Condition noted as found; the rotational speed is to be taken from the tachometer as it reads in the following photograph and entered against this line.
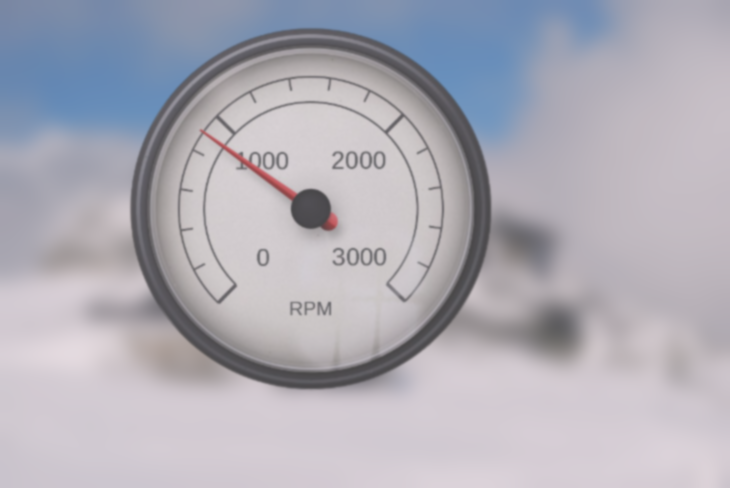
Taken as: 900 rpm
